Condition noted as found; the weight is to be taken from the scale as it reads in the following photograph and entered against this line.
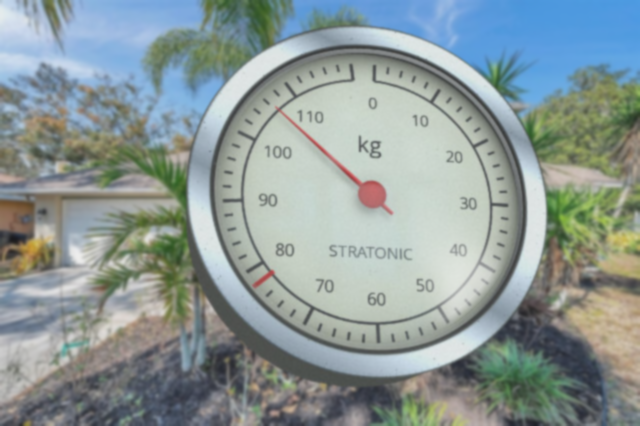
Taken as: 106 kg
